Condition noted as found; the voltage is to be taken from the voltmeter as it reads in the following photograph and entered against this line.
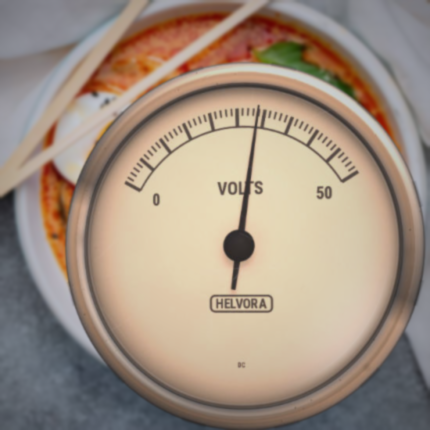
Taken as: 29 V
